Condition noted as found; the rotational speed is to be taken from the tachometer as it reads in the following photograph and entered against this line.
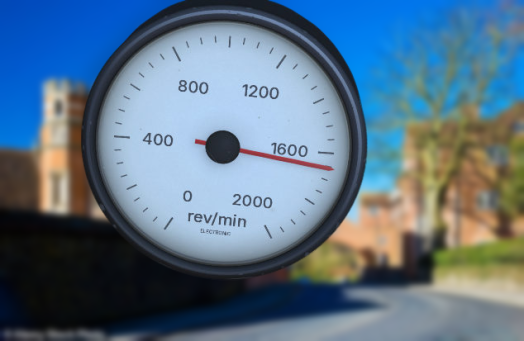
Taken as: 1650 rpm
